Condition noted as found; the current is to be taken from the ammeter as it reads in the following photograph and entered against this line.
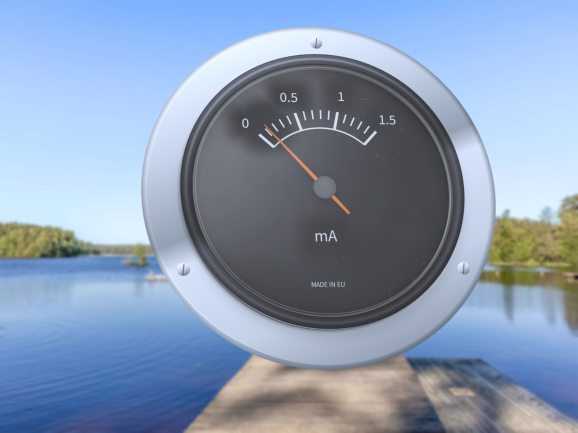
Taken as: 0.1 mA
